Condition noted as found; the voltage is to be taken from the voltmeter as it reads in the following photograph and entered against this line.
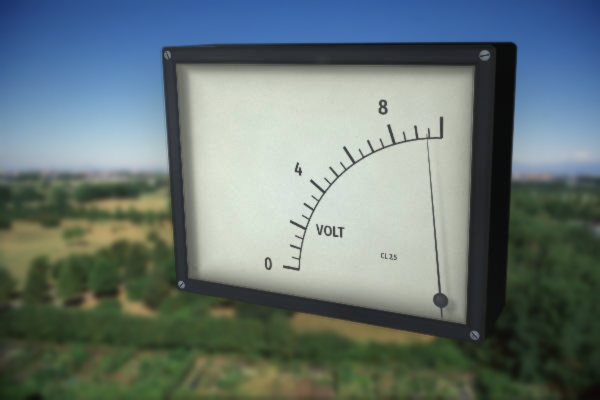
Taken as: 9.5 V
